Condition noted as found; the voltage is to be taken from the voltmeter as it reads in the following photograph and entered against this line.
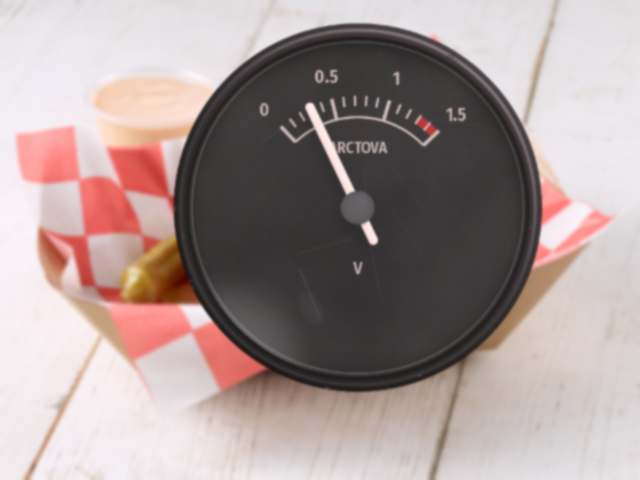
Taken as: 0.3 V
